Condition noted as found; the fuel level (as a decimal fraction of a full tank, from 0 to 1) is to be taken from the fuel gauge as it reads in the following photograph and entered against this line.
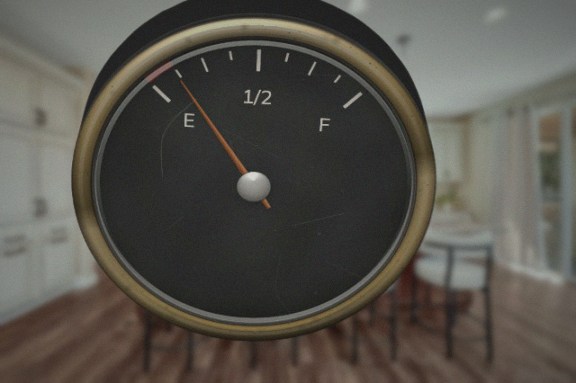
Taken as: 0.125
